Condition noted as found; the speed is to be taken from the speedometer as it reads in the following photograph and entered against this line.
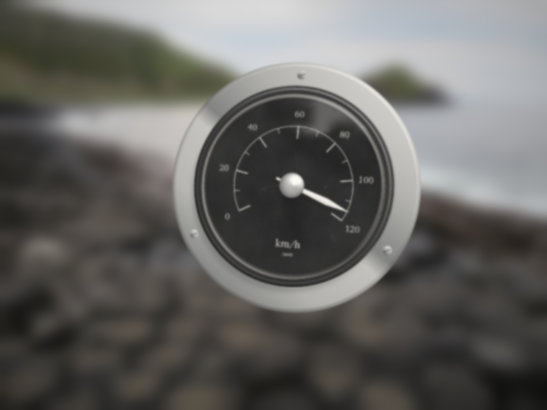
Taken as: 115 km/h
